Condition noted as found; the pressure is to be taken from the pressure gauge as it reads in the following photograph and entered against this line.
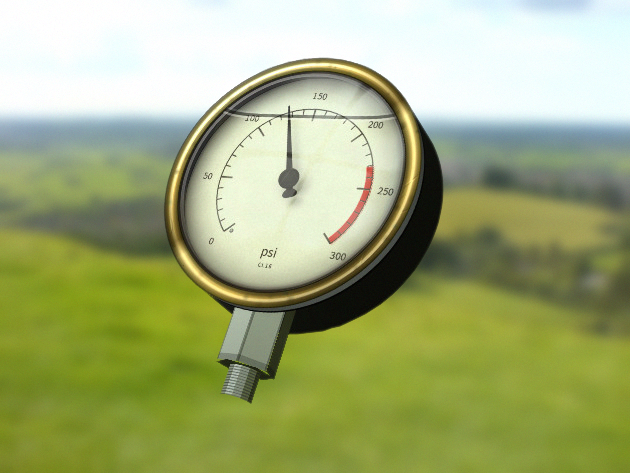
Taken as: 130 psi
